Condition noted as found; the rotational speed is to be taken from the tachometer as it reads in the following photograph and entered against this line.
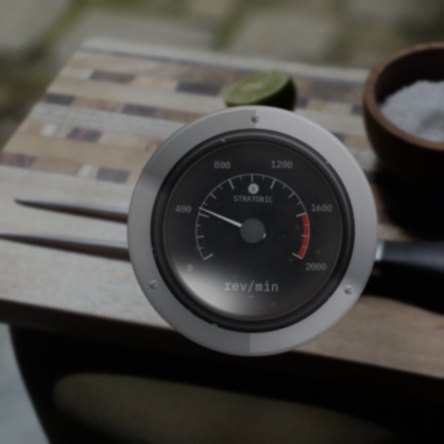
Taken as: 450 rpm
